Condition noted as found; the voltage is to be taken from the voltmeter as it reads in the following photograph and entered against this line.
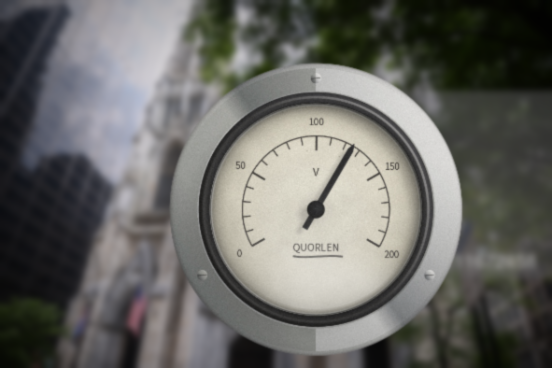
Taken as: 125 V
